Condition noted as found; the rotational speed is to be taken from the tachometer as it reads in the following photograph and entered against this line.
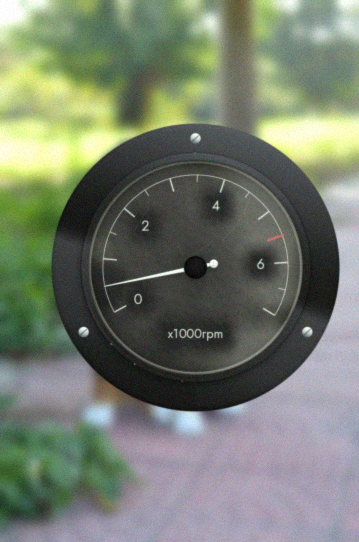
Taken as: 500 rpm
